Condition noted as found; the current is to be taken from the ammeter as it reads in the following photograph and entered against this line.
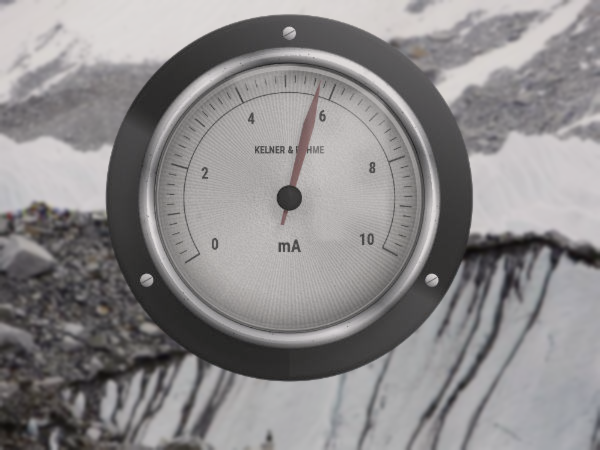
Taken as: 5.7 mA
